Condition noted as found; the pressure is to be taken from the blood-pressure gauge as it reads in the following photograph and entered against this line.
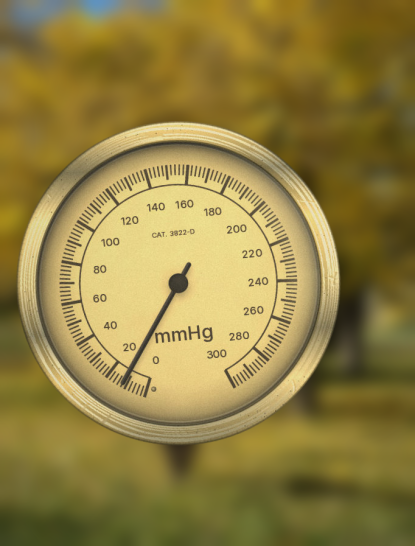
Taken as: 12 mmHg
